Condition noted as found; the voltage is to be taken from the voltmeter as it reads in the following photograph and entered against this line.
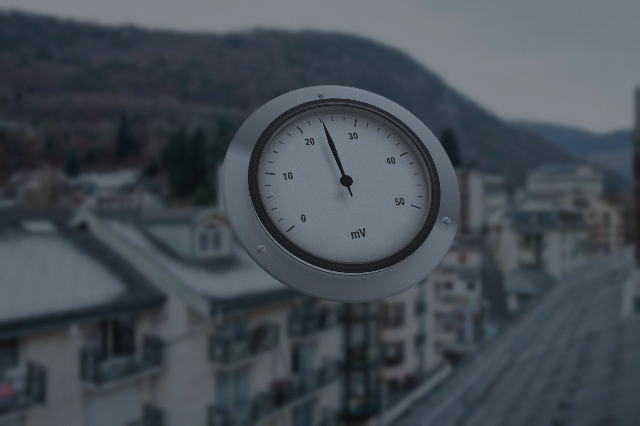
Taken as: 24 mV
